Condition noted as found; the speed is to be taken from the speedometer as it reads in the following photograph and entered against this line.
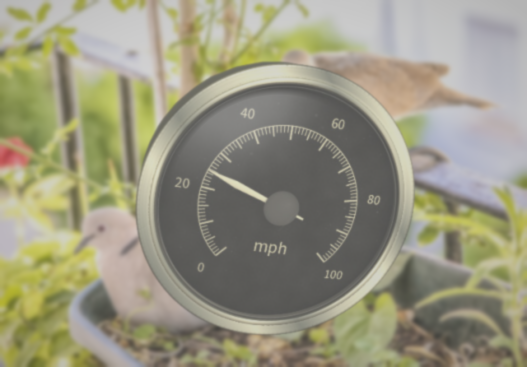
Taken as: 25 mph
